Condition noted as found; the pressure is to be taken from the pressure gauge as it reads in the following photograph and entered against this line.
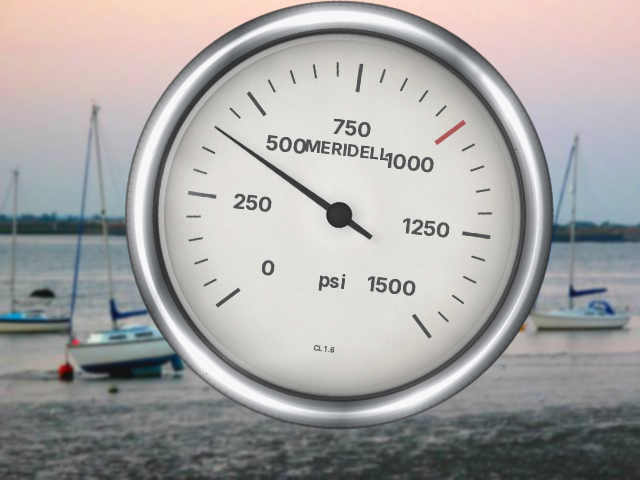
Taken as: 400 psi
